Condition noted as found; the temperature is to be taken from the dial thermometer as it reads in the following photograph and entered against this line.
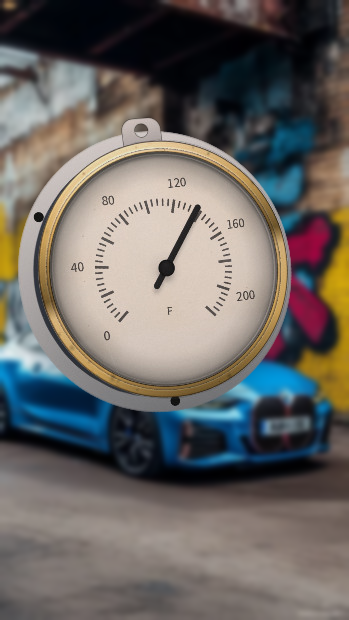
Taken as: 136 °F
